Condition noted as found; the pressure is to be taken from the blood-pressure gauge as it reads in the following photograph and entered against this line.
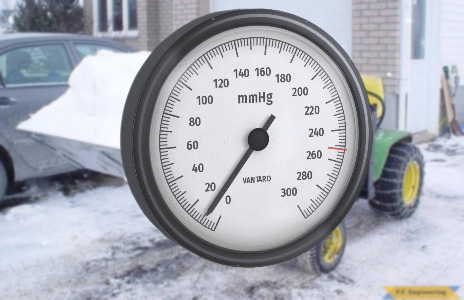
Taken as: 10 mmHg
